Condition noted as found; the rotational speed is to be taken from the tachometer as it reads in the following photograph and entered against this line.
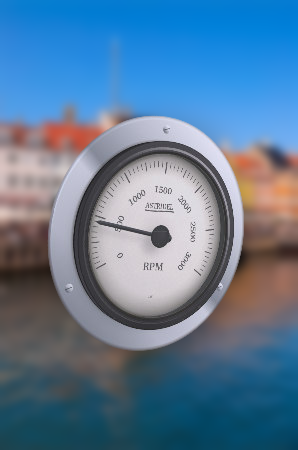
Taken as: 450 rpm
